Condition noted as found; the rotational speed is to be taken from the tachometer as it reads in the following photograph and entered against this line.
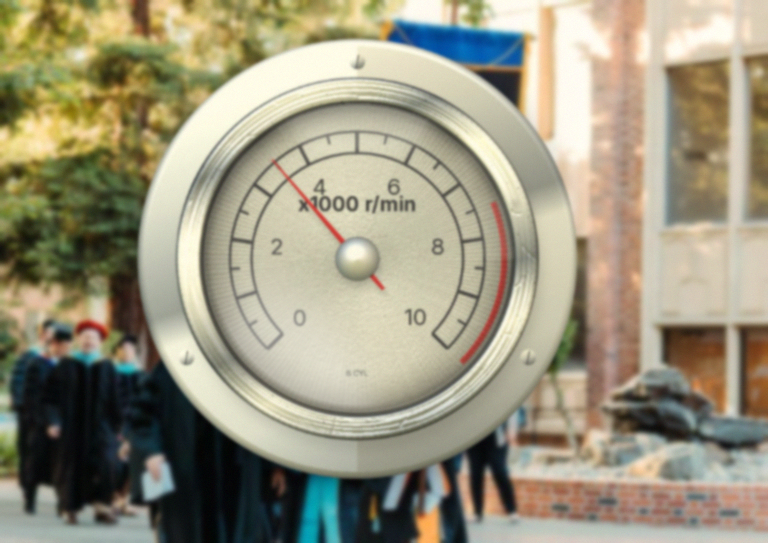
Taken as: 3500 rpm
